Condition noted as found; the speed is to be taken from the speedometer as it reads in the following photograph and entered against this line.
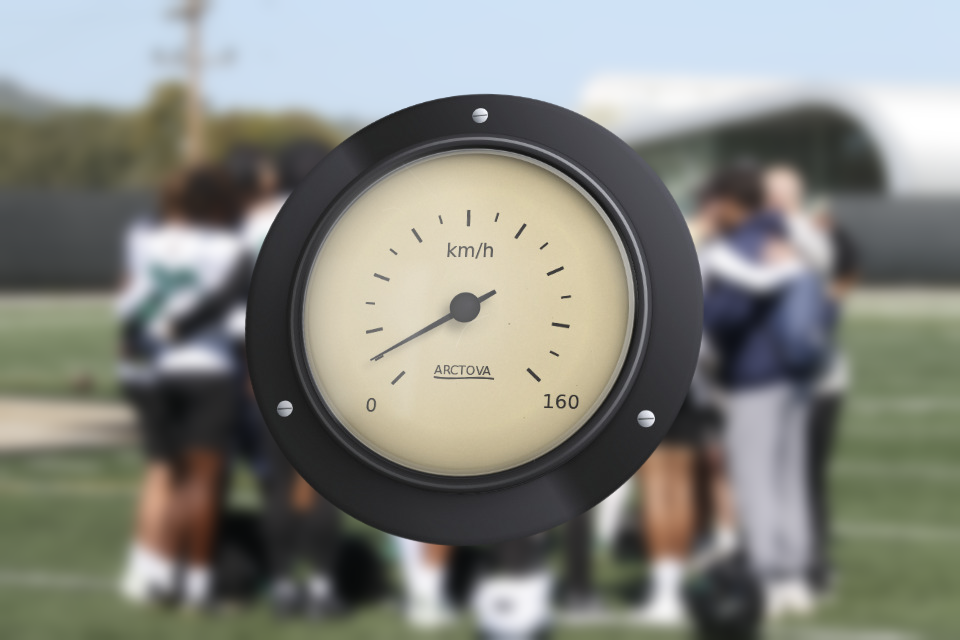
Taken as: 10 km/h
